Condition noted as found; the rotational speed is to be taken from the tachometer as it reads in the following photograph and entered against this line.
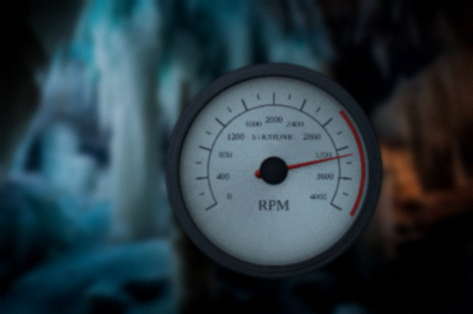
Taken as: 3300 rpm
